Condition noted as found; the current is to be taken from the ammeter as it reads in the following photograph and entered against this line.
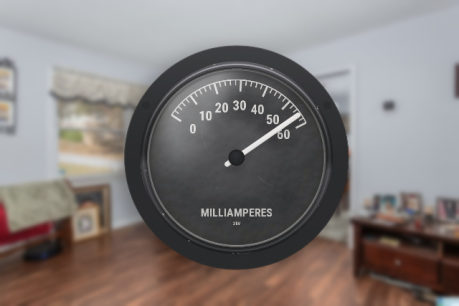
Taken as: 56 mA
